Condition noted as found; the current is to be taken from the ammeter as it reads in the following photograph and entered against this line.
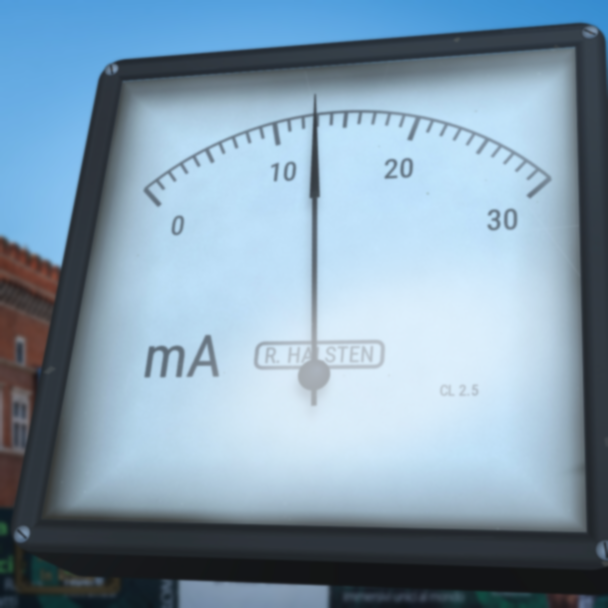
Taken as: 13 mA
